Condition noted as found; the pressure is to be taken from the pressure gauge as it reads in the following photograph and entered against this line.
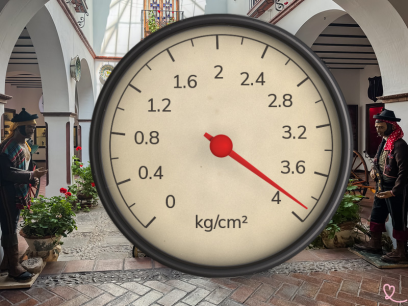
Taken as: 3.9 kg/cm²
